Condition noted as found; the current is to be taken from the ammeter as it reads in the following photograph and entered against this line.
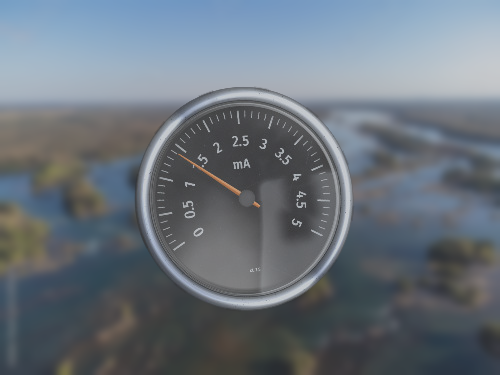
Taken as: 1.4 mA
